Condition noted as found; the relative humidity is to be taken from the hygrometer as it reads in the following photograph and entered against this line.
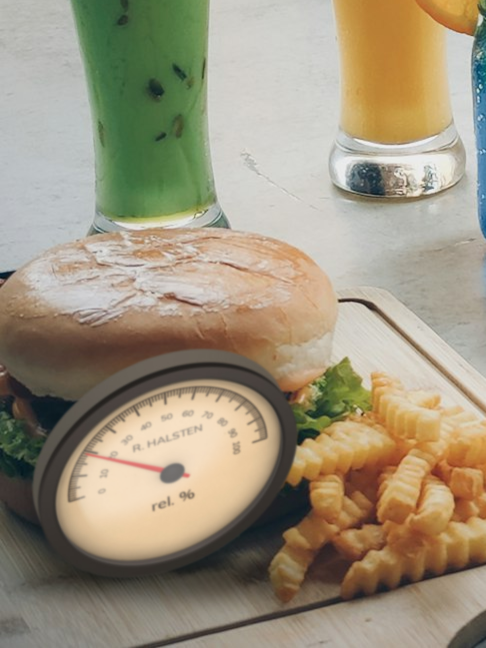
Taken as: 20 %
